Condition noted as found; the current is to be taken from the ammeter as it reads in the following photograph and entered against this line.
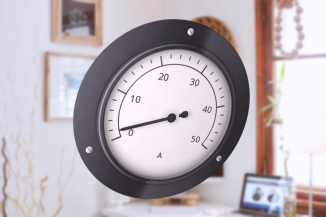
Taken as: 2 A
